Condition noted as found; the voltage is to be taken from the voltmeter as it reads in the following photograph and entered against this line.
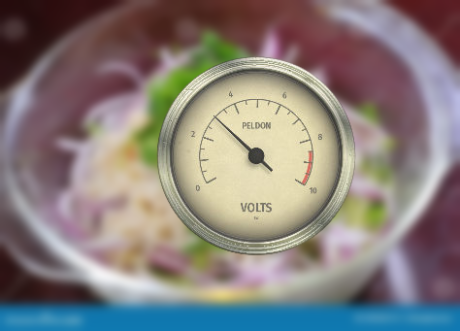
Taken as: 3 V
